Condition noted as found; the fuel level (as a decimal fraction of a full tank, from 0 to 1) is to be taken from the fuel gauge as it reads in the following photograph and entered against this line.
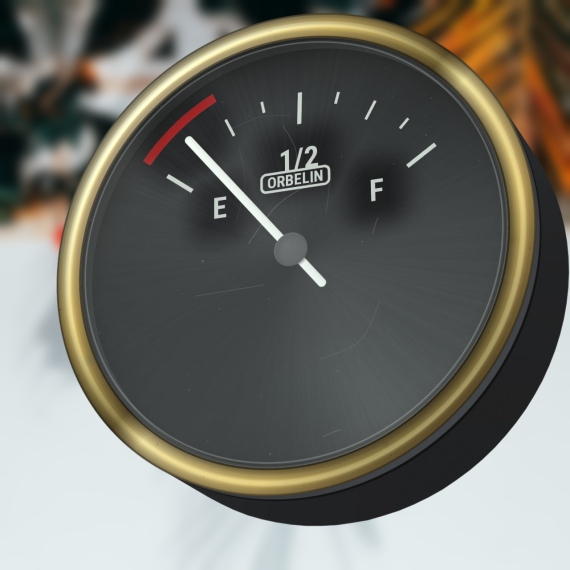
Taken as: 0.125
